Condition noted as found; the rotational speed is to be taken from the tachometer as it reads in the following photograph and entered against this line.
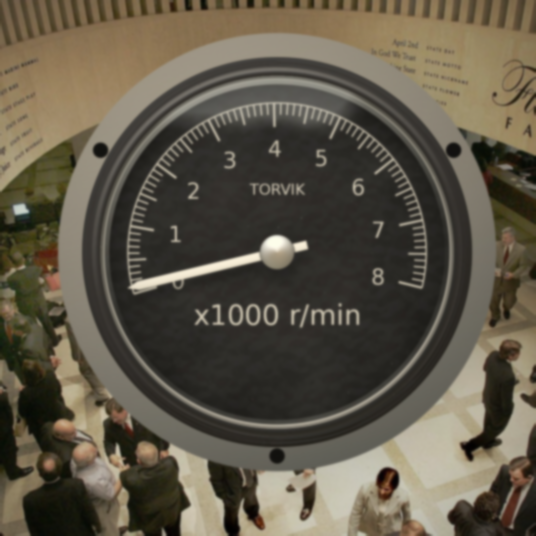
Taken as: 100 rpm
